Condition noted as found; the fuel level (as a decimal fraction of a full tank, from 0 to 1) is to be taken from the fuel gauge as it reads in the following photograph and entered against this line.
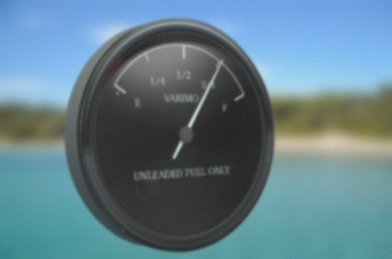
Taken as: 0.75
